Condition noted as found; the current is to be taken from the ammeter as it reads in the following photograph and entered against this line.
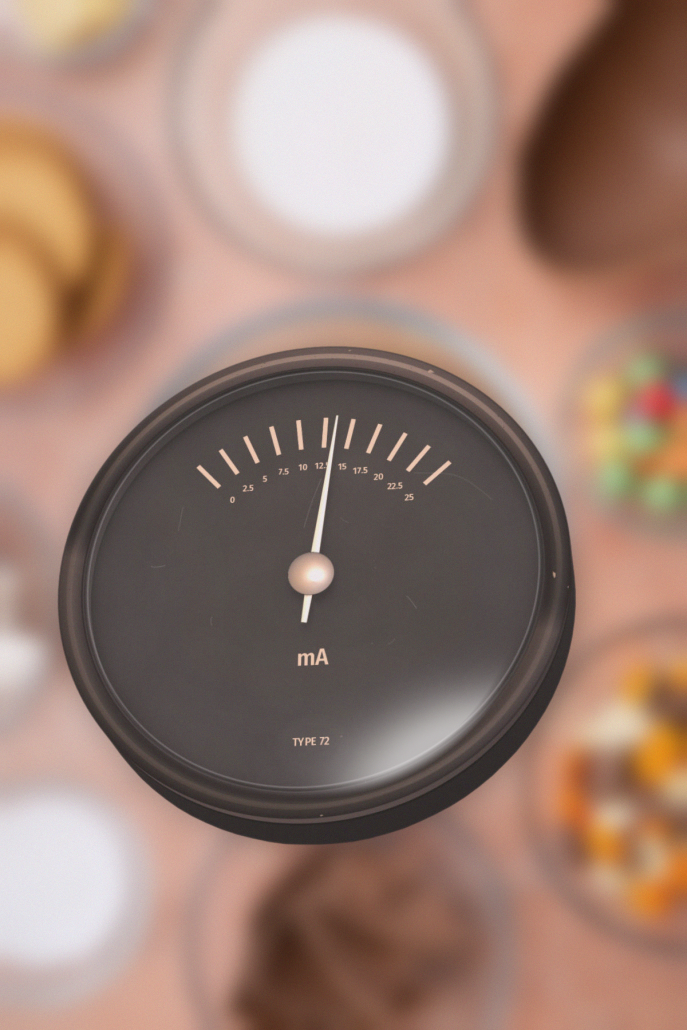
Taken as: 13.75 mA
